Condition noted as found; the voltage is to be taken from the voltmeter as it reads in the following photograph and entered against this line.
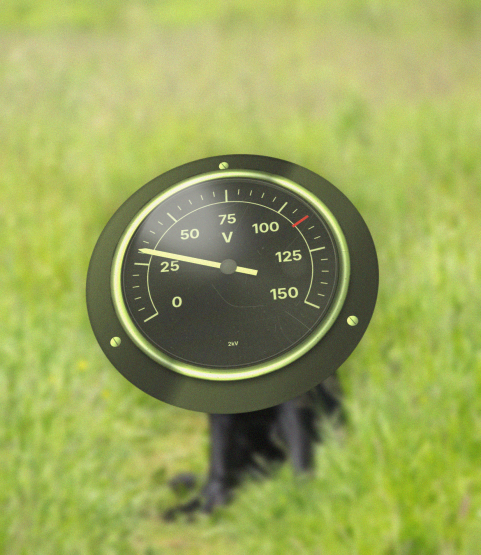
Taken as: 30 V
